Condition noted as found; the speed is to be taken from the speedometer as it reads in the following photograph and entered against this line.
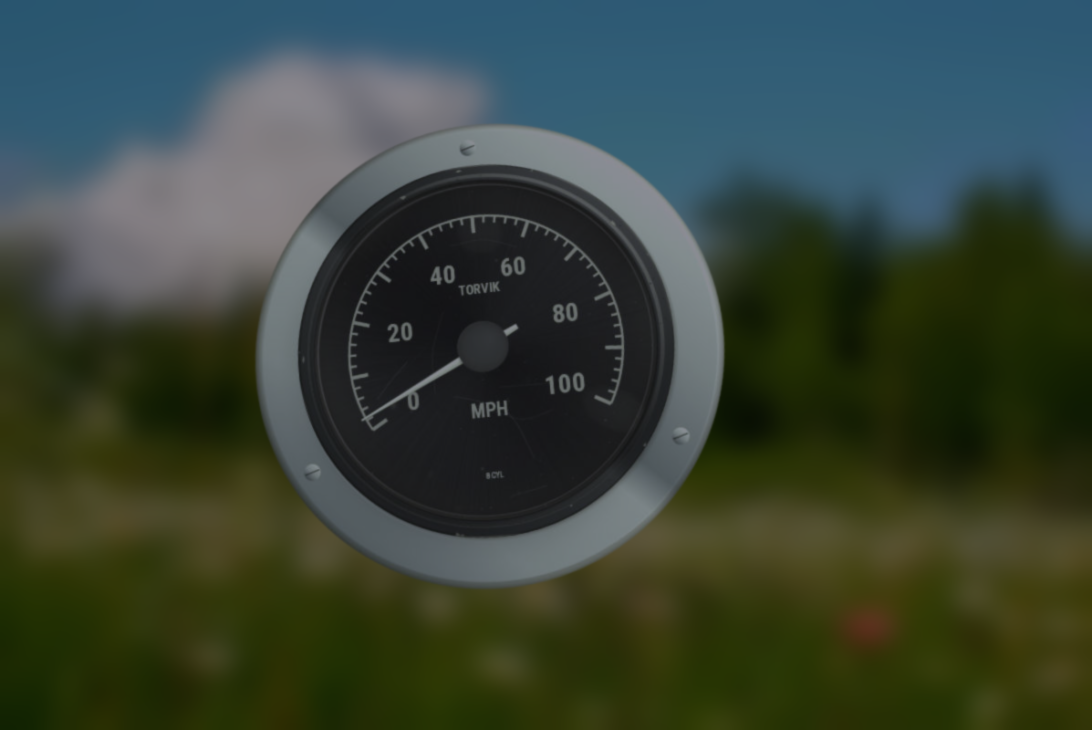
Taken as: 2 mph
